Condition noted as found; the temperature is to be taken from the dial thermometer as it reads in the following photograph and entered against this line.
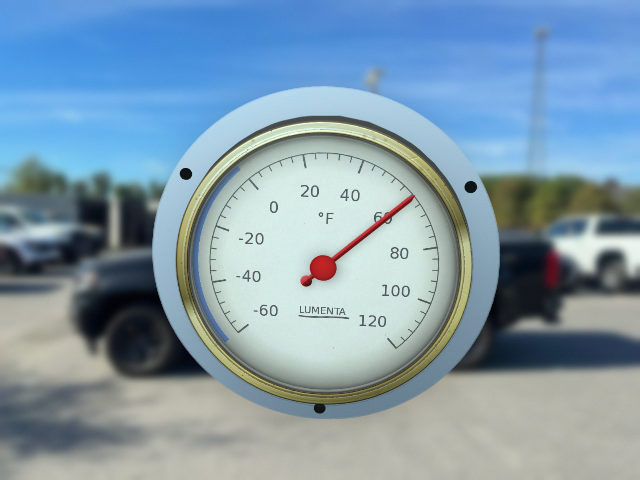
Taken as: 60 °F
